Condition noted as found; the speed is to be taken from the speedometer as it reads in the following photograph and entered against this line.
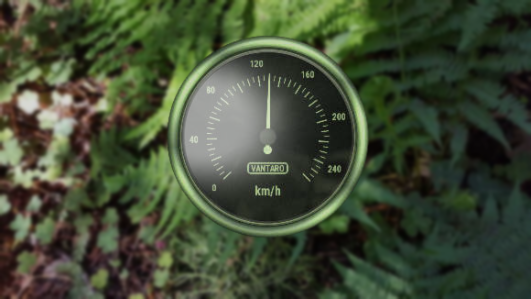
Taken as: 130 km/h
